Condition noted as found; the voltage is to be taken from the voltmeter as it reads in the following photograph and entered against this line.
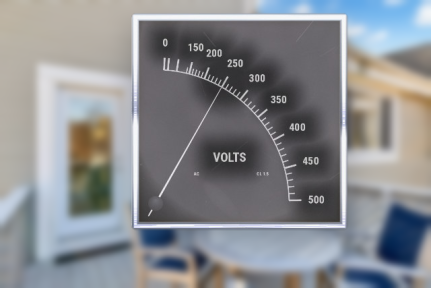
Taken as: 250 V
